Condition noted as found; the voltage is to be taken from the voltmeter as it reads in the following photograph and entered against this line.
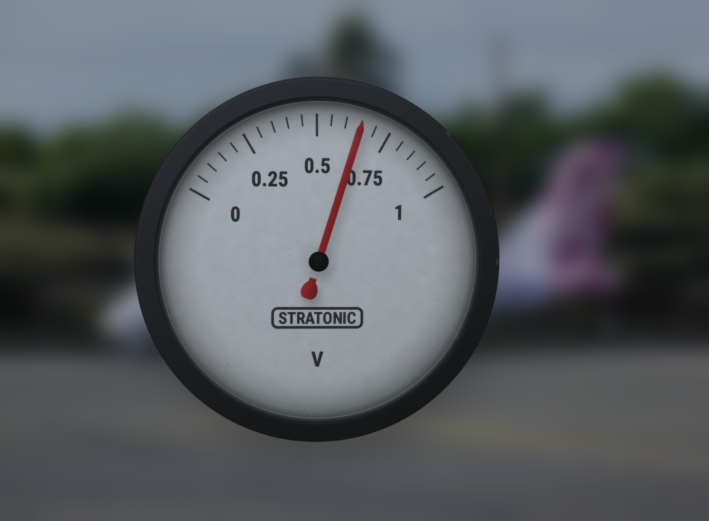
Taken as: 0.65 V
